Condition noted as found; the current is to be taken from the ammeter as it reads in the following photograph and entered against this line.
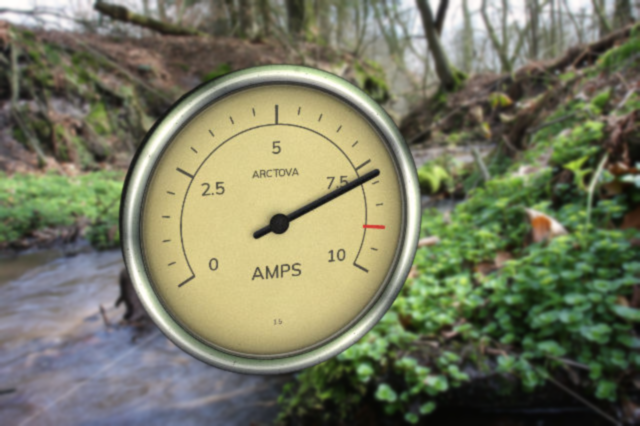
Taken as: 7.75 A
